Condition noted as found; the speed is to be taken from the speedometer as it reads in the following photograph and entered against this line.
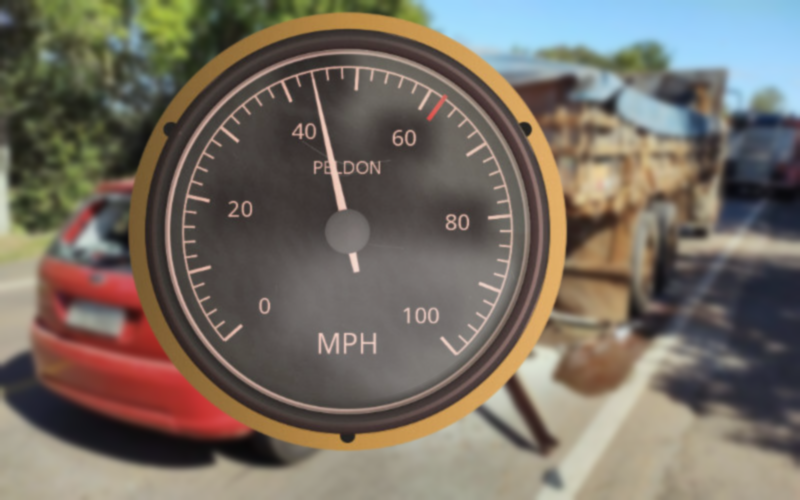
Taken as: 44 mph
